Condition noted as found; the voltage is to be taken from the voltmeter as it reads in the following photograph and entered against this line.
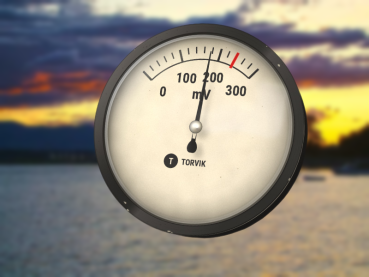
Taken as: 180 mV
